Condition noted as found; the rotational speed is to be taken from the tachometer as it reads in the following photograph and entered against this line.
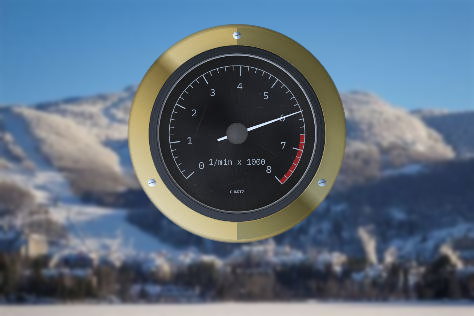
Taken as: 6000 rpm
